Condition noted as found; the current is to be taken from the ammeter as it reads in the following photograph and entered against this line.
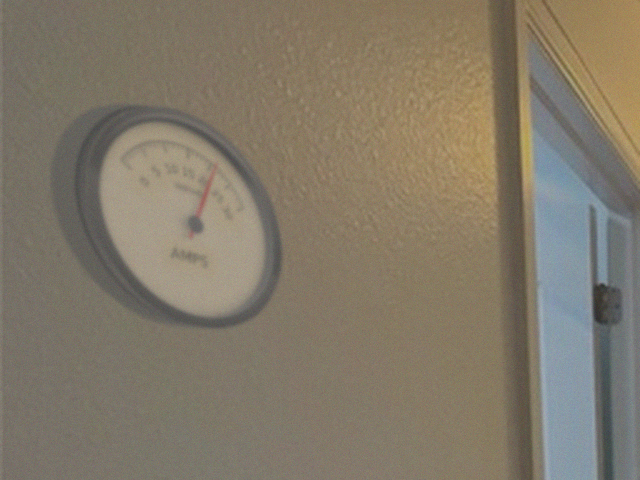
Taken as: 20 A
